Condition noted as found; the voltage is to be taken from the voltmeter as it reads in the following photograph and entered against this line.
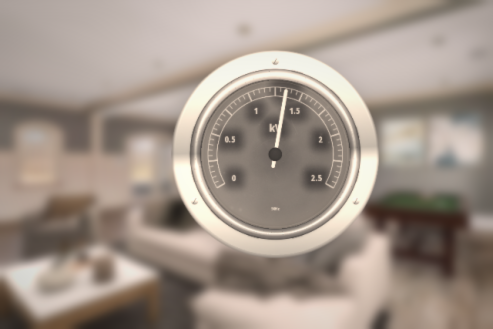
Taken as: 1.35 kV
